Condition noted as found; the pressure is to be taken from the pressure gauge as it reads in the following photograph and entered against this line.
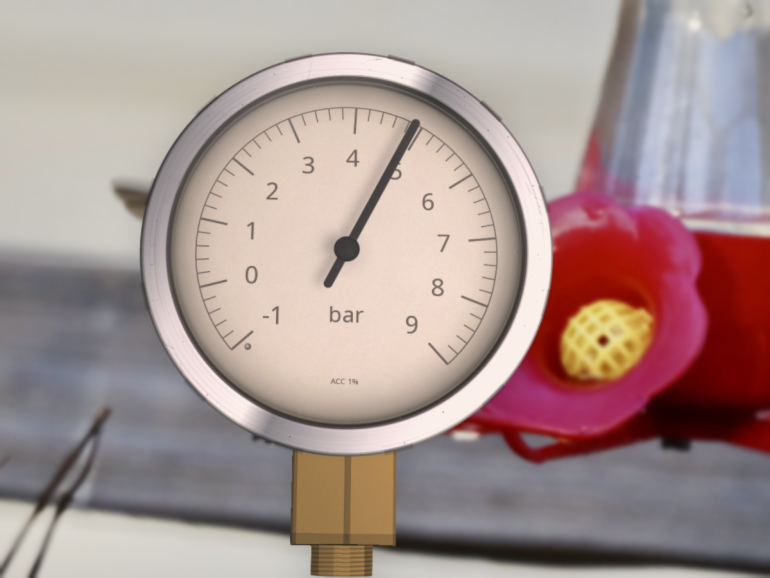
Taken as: 4.9 bar
